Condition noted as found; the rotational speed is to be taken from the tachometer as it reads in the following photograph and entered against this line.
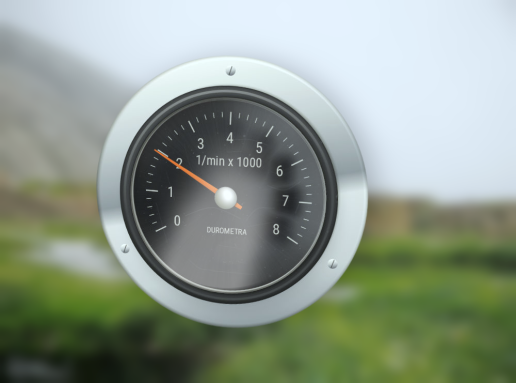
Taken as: 2000 rpm
